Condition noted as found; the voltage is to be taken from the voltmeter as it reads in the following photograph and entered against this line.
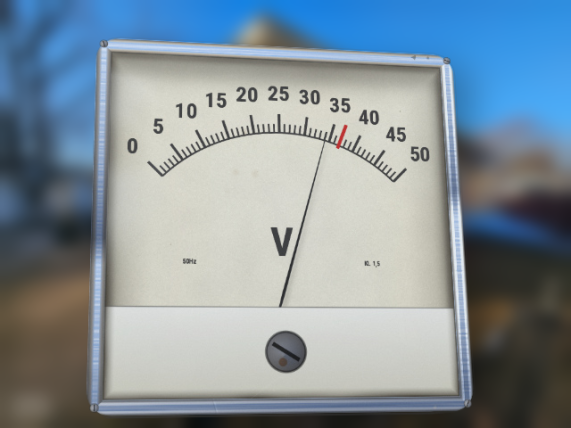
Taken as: 34 V
